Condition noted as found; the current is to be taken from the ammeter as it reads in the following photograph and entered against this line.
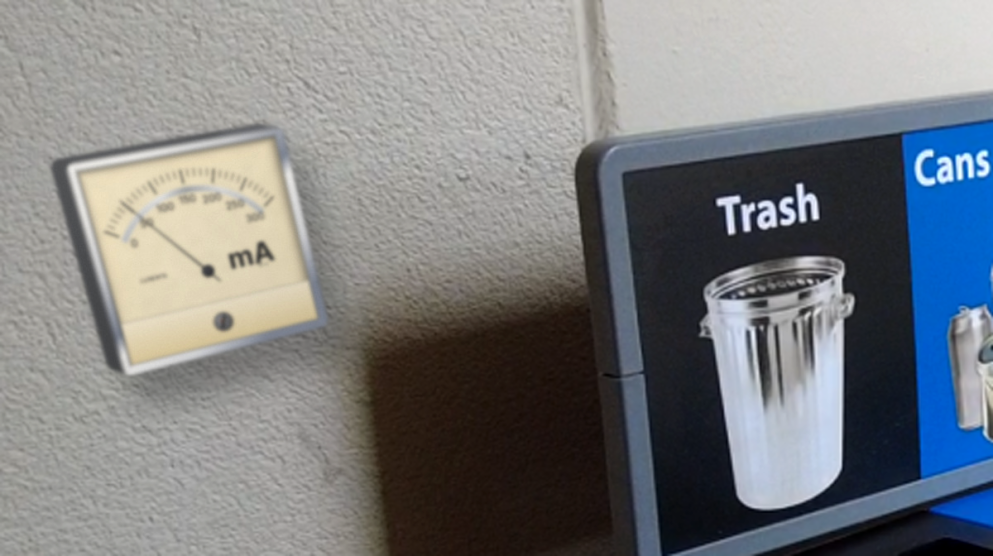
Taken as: 50 mA
